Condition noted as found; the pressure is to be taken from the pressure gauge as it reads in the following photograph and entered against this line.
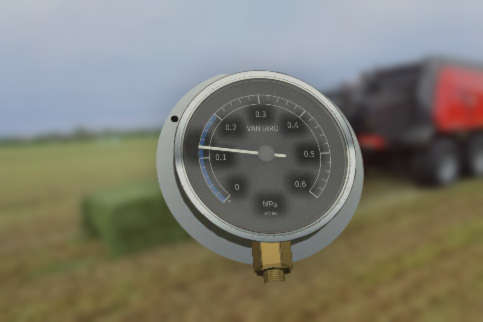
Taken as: 0.12 MPa
